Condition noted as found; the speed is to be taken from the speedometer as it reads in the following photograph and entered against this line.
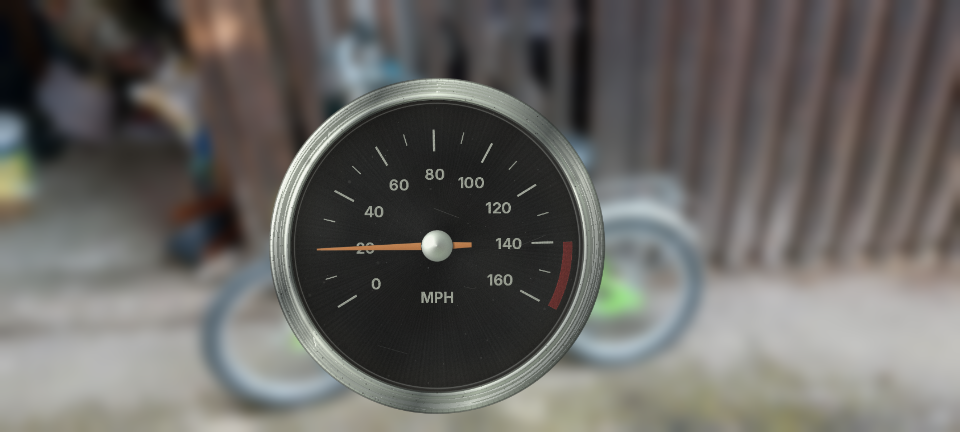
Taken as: 20 mph
